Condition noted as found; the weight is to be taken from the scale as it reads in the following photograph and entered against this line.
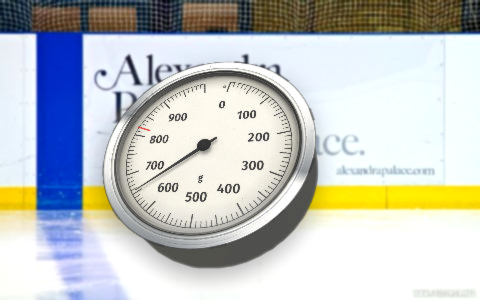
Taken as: 650 g
